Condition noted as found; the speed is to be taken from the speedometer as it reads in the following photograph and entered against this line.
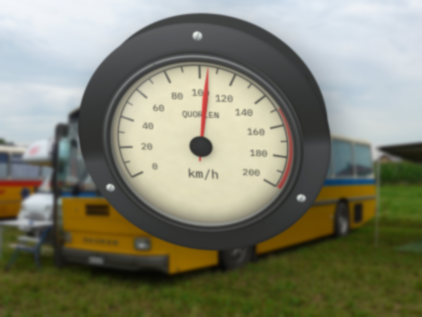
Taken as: 105 km/h
